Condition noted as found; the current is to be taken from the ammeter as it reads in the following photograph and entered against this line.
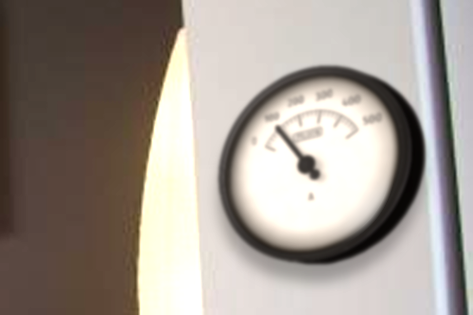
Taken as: 100 A
